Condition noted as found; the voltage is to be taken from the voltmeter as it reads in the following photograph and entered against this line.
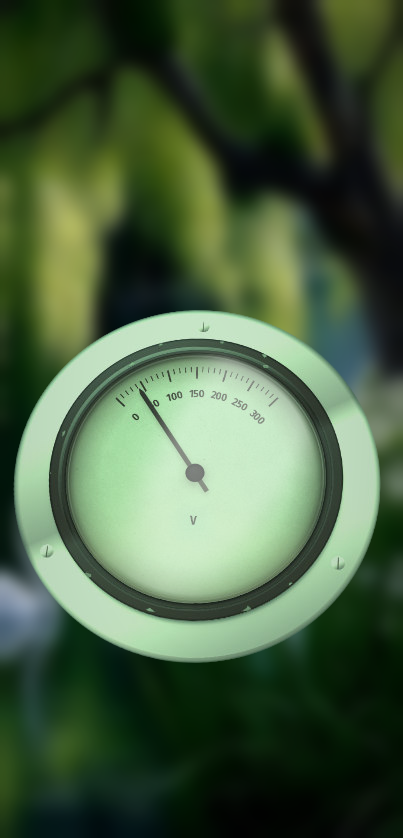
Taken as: 40 V
